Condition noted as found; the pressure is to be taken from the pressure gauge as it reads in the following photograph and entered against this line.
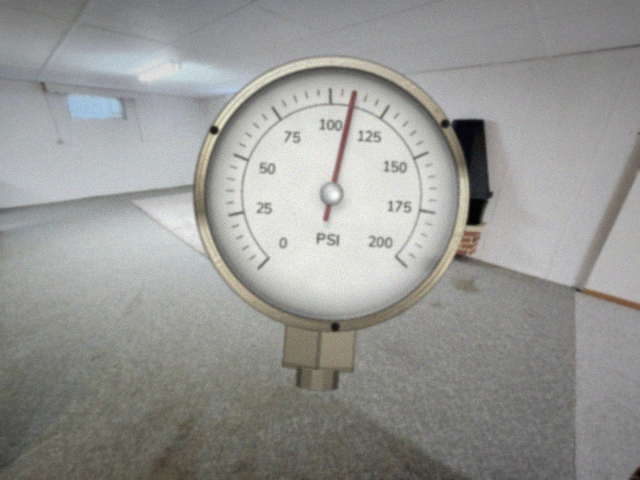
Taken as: 110 psi
